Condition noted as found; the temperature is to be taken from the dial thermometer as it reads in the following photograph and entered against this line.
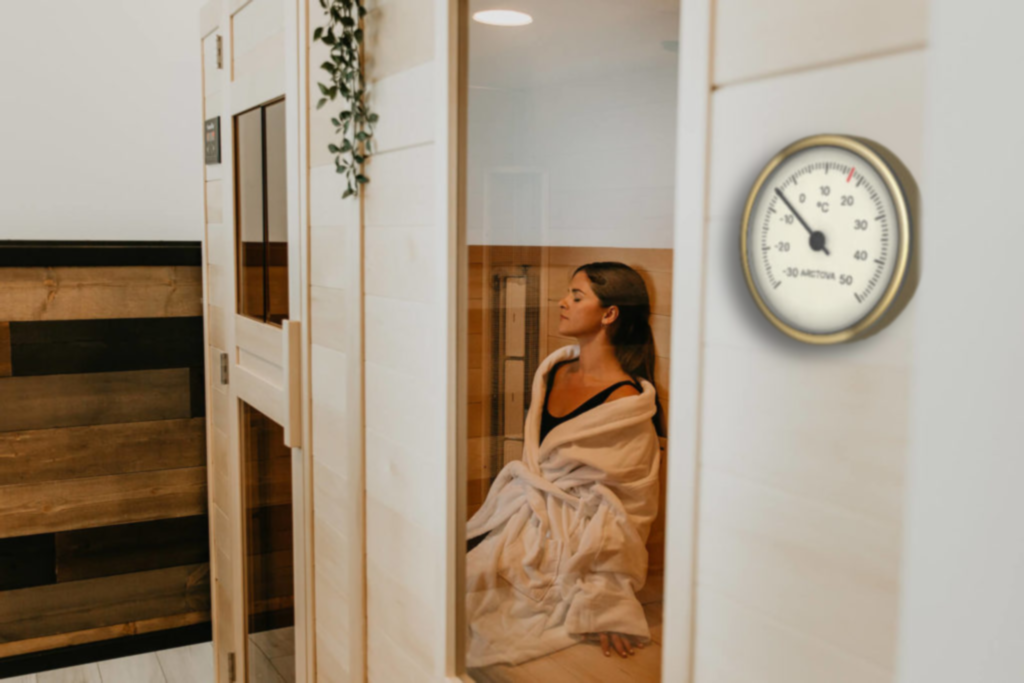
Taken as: -5 °C
